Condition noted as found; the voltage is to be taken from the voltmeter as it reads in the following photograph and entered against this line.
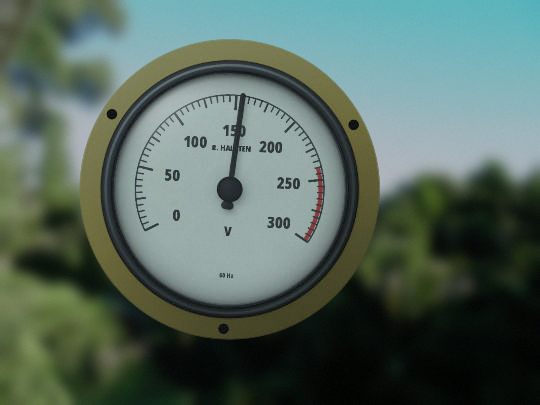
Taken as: 155 V
